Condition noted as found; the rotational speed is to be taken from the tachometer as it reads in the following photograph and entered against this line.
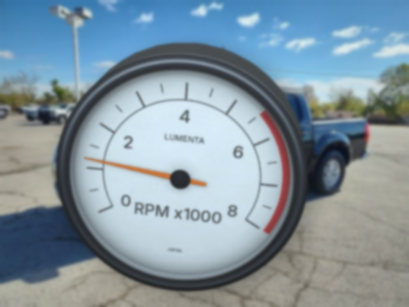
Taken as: 1250 rpm
